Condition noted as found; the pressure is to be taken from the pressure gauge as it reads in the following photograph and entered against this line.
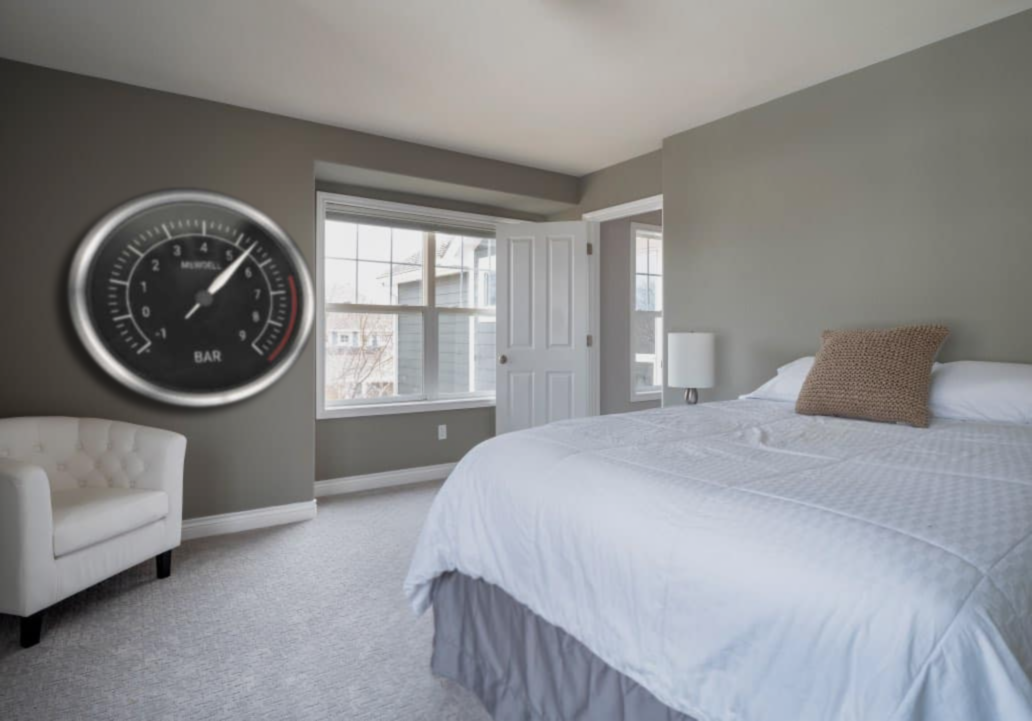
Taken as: 5.4 bar
